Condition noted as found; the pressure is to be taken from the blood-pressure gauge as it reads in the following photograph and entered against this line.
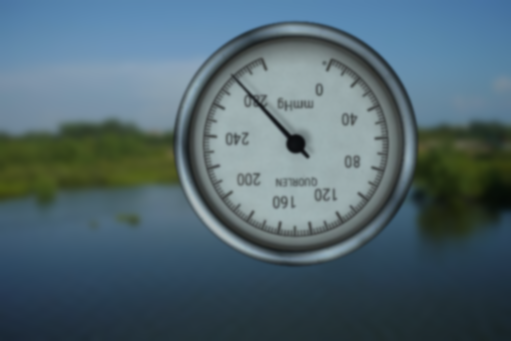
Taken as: 280 mmHg
